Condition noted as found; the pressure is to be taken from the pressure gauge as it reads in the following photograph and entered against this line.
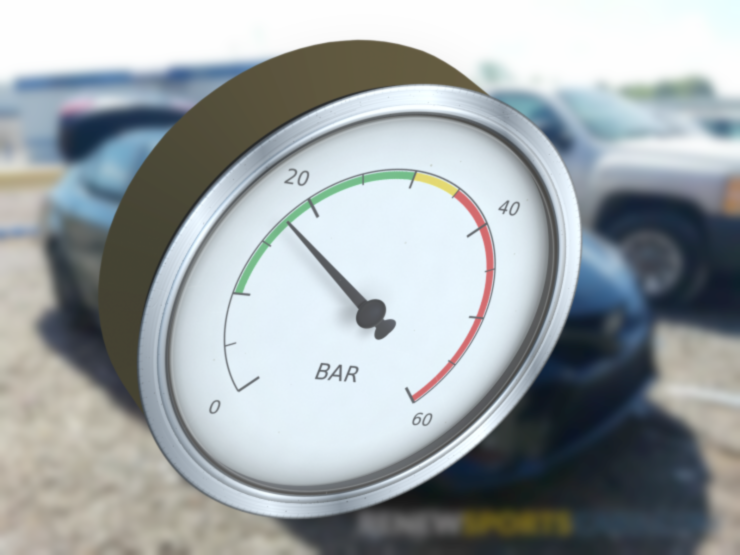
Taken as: 17.5 bar
